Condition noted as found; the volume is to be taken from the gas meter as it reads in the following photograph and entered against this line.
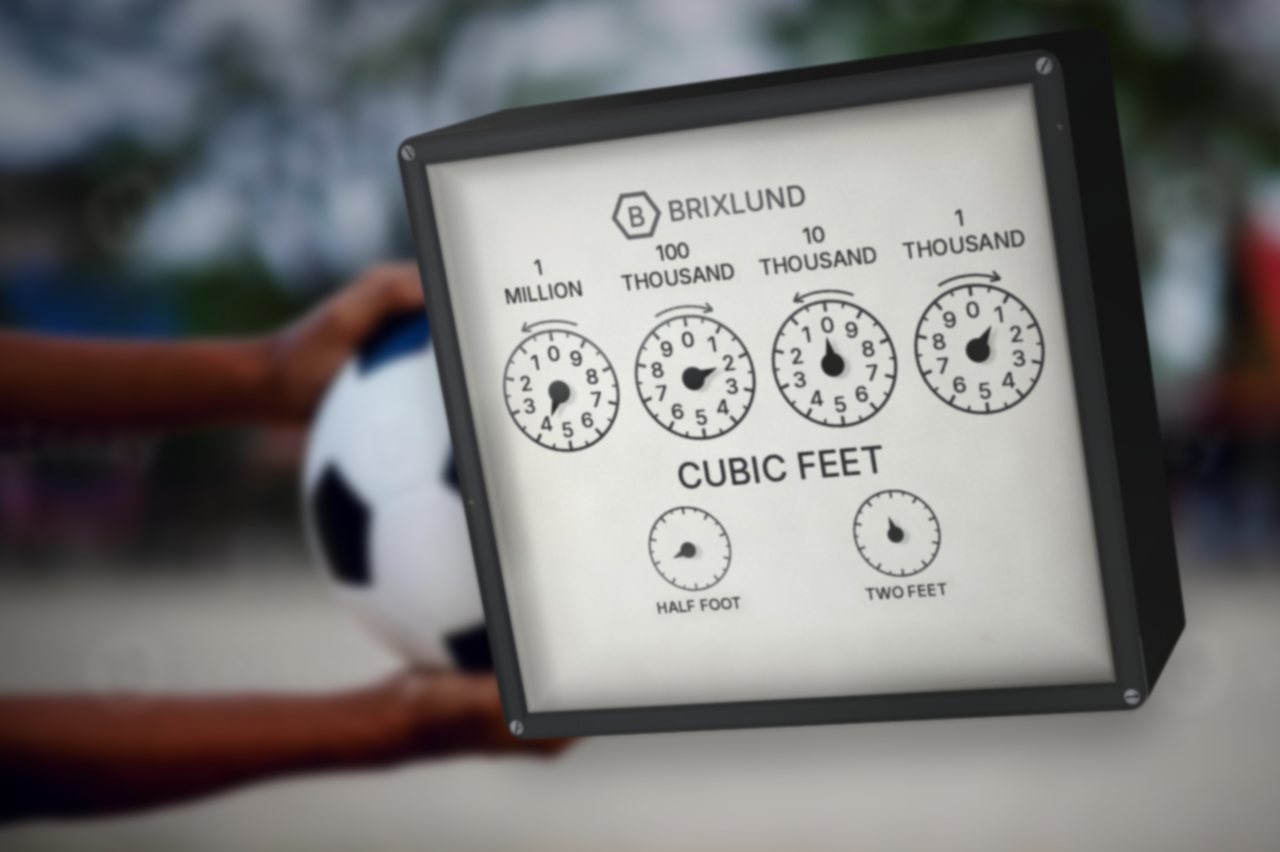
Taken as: 420100 ft³
